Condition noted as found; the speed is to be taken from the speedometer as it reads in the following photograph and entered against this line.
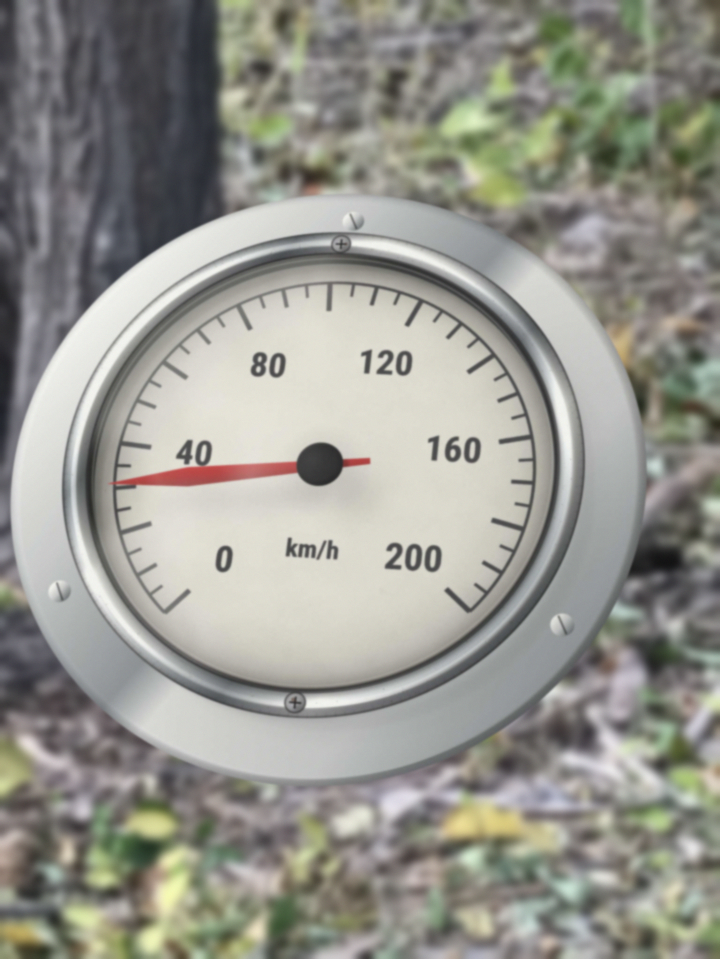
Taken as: 30 km/h
